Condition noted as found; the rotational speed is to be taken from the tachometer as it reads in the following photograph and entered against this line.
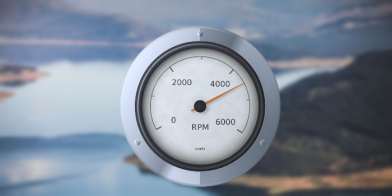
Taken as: 4500 rpm
